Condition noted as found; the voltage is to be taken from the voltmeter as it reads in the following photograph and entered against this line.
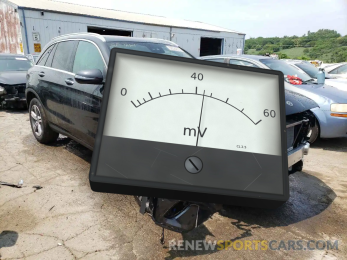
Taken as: 42.5 mV
